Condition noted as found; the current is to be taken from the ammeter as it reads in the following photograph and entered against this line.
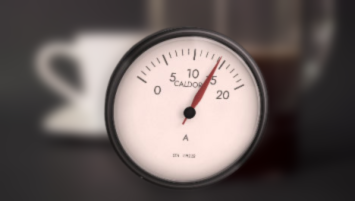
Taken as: 14 A
